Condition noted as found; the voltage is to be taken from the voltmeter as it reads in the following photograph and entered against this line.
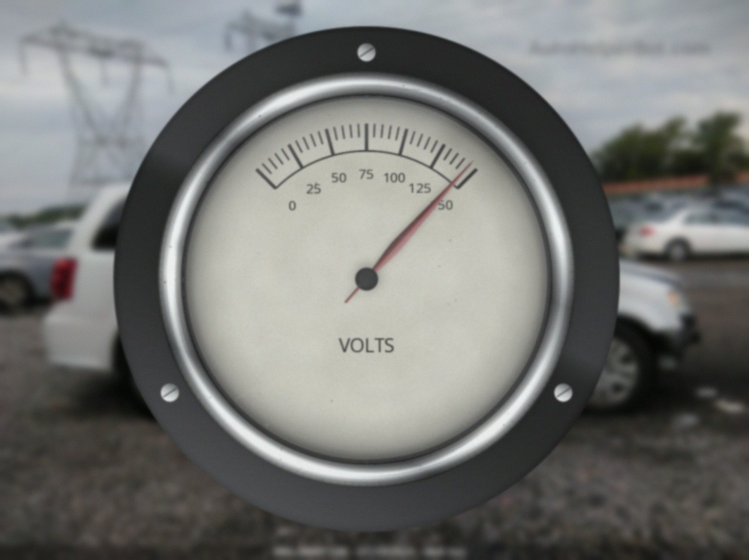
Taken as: 145 V
